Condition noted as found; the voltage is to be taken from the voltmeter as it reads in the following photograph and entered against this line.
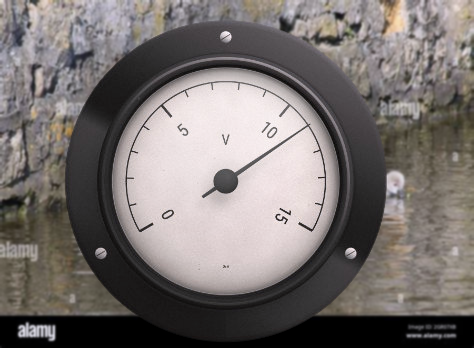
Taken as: 11 V
